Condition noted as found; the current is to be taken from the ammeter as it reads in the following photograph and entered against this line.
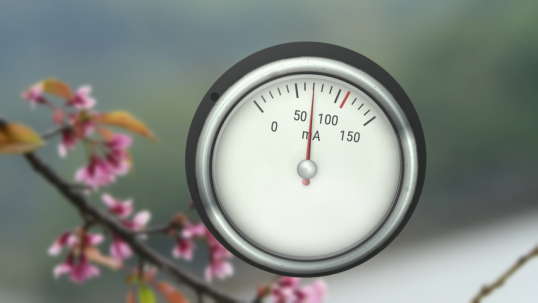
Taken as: 70 mA
